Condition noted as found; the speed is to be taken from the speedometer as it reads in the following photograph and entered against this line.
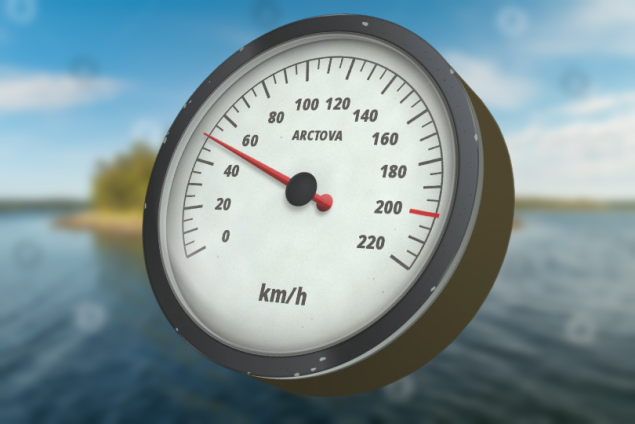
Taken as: 50 km/h
